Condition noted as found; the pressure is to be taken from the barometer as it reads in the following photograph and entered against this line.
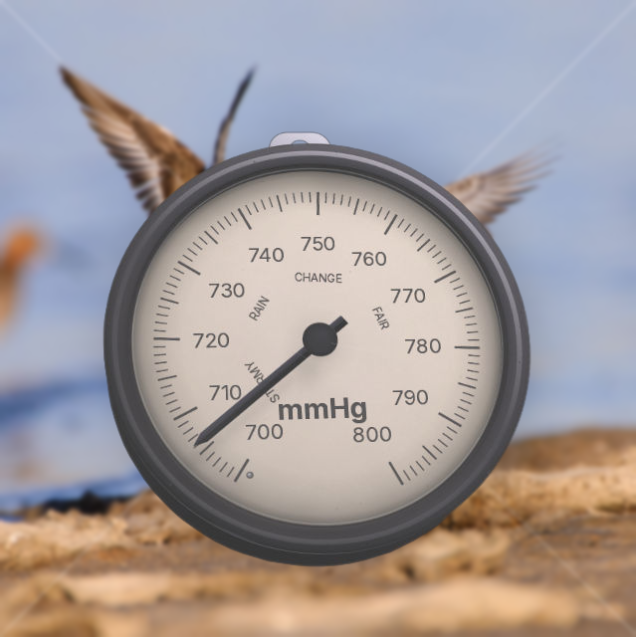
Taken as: 706 mmHg
